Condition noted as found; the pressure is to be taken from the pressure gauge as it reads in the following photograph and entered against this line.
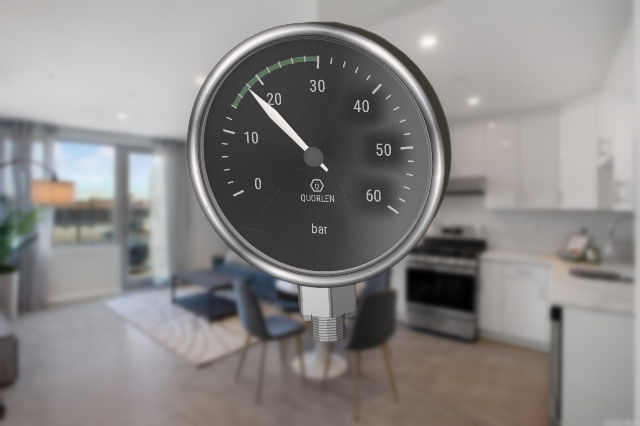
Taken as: 18 bar
